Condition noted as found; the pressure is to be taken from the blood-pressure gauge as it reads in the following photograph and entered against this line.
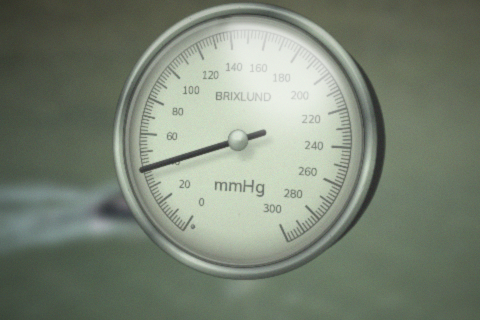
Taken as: 40 mmHg
